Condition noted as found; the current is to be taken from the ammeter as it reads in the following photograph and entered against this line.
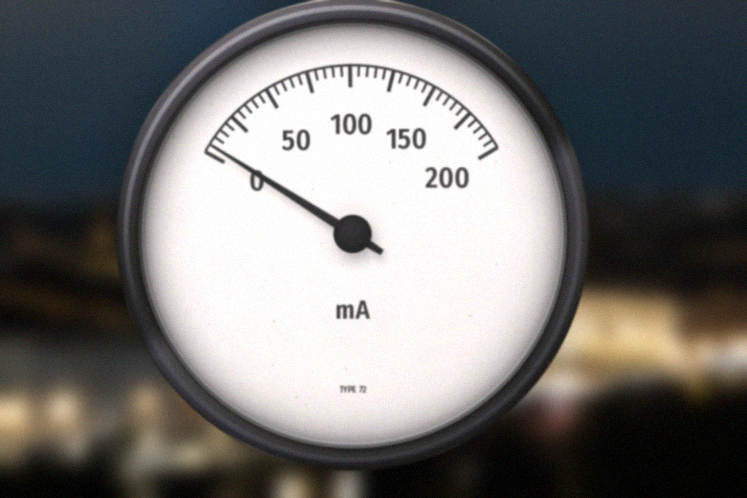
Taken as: 5 mA
